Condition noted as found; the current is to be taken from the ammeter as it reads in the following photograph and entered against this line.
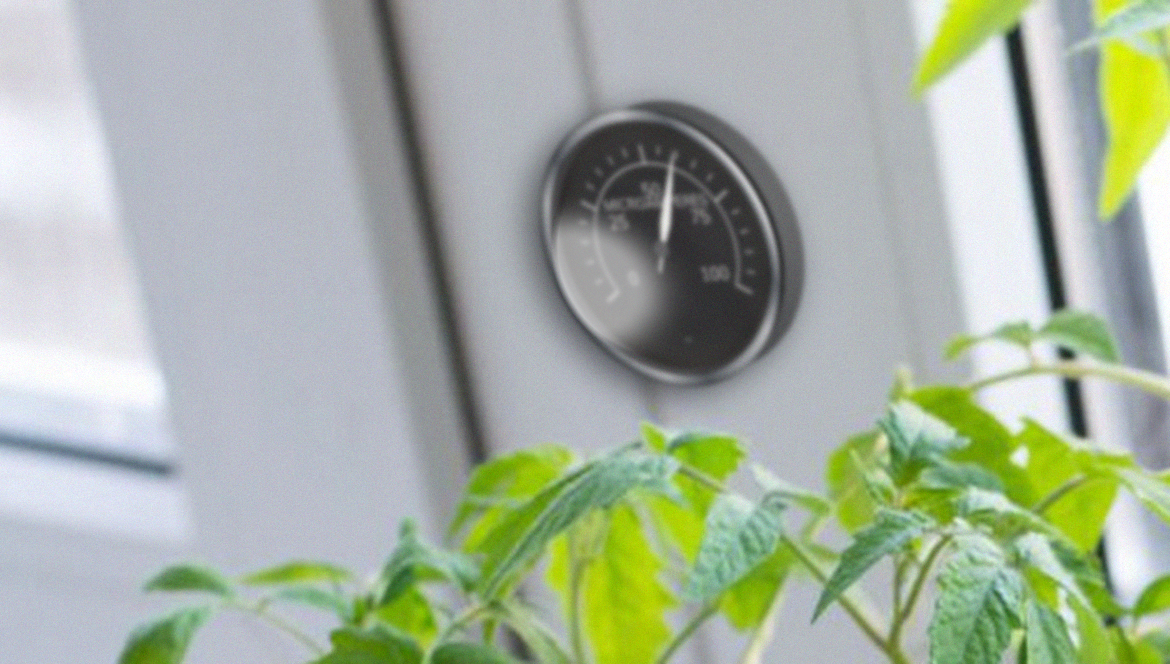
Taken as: 60 µA
